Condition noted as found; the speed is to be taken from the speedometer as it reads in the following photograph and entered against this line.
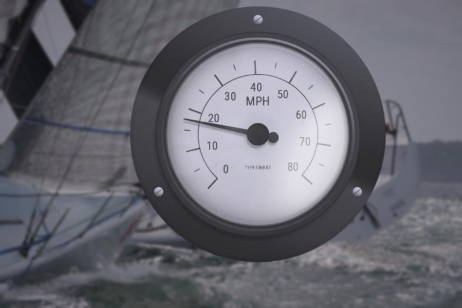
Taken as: 17.5 mph
